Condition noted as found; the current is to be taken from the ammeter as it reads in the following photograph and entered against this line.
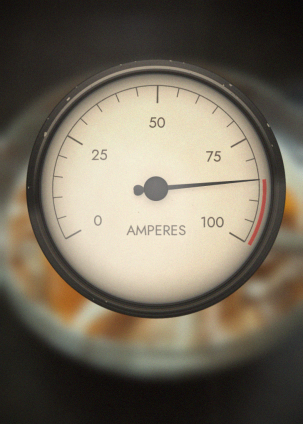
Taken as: 85 A
